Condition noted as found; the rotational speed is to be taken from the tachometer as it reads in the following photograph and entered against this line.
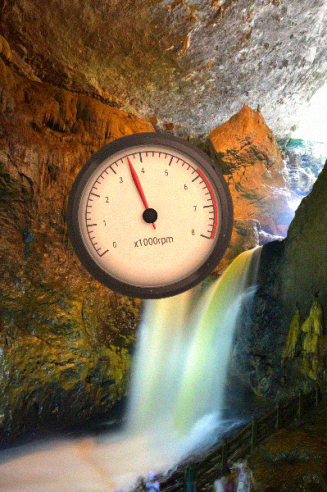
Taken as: 3600 rpm
